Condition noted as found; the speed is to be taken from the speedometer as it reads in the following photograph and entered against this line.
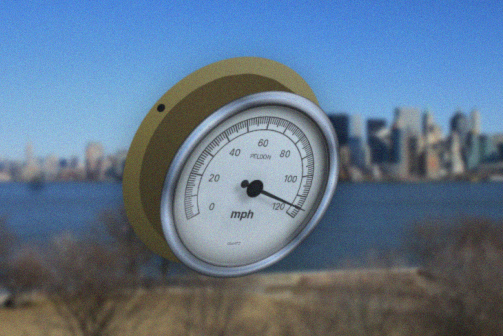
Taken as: 115 mph
